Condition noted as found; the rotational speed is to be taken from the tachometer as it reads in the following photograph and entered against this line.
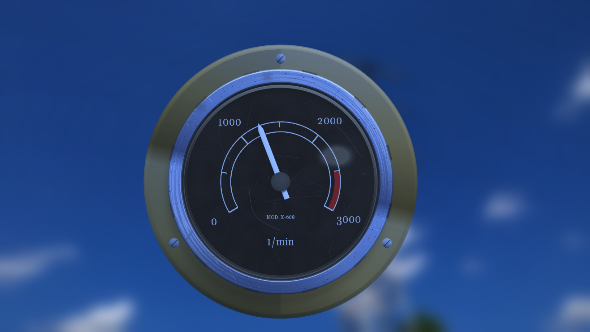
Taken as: 1250 rpm
